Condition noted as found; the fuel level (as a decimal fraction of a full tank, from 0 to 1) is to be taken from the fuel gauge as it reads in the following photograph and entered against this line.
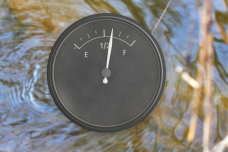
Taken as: 0.625
